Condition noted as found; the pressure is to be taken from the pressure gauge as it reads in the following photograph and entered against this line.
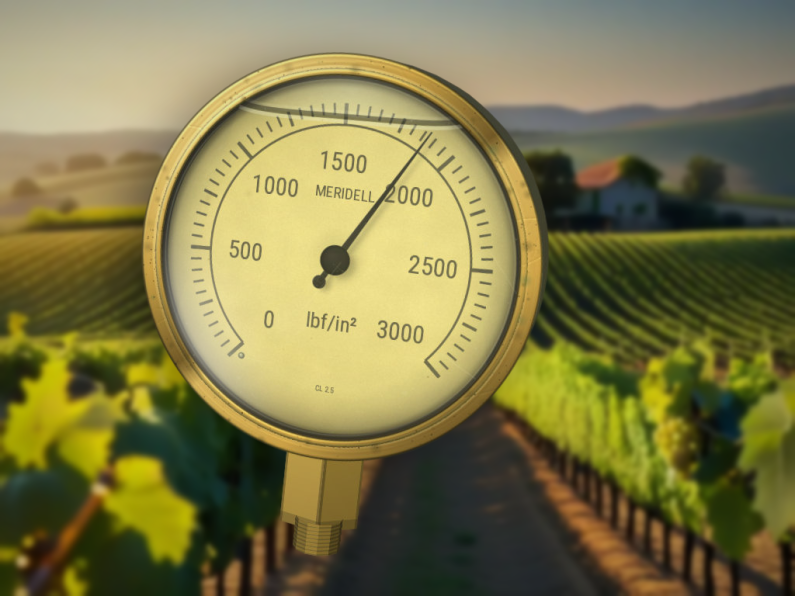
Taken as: 1875 psi
